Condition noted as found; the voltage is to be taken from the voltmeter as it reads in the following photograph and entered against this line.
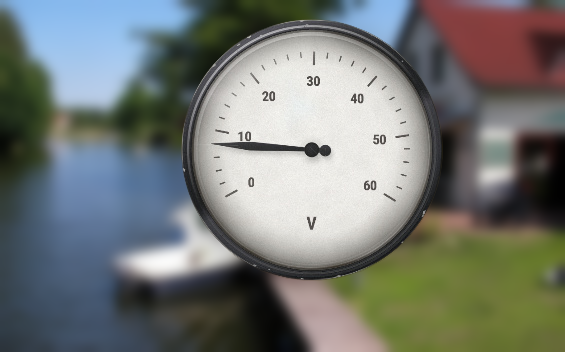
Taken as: 8 V
